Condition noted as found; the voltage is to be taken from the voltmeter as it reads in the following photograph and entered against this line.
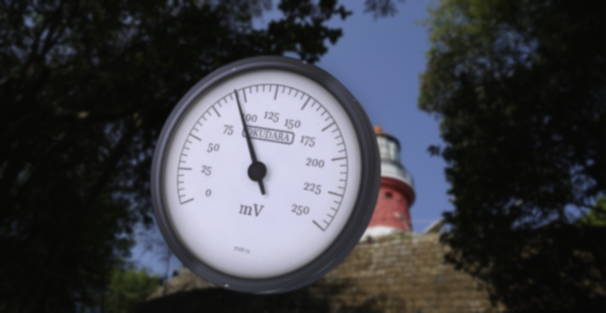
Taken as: 95 mV
